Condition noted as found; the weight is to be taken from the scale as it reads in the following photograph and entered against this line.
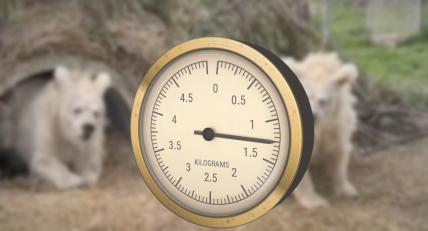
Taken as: 1.25 kg
